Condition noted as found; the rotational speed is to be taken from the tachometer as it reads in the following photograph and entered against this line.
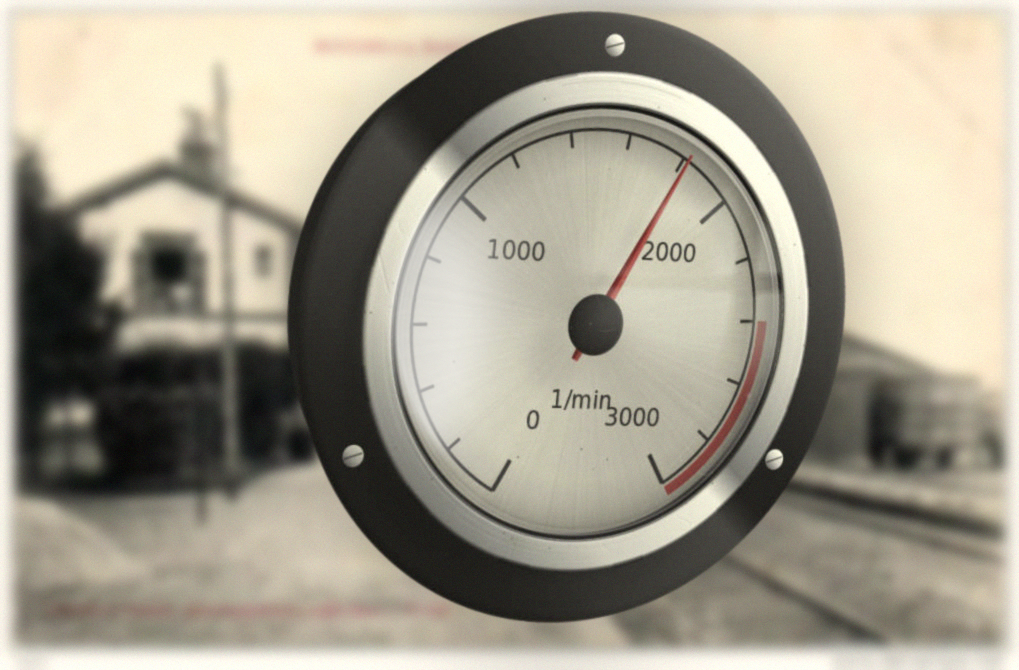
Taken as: 1800 rpm
